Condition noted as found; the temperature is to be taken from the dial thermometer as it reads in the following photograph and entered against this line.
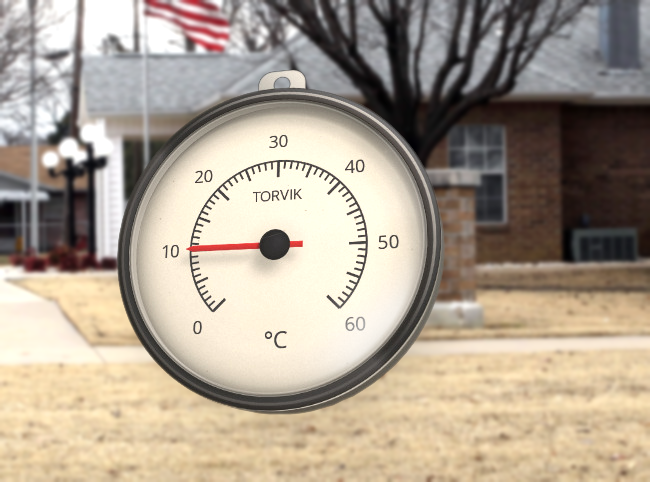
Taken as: 10 °C
